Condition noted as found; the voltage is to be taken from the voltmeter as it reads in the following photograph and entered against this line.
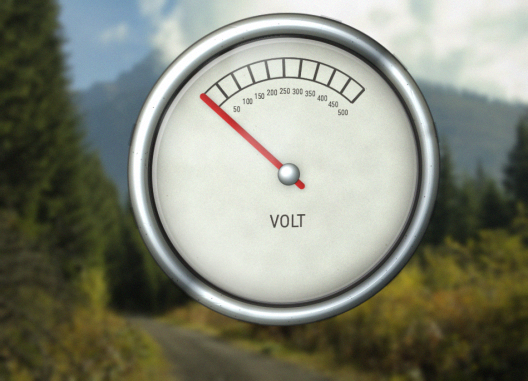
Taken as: 0 V
